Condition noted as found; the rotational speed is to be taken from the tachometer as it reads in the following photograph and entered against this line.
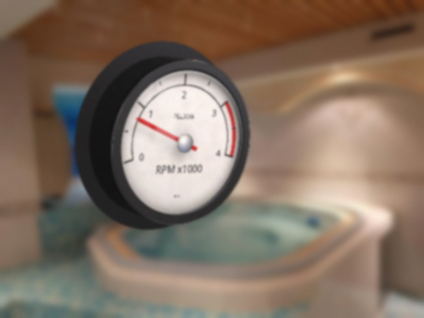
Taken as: 750 rpm
